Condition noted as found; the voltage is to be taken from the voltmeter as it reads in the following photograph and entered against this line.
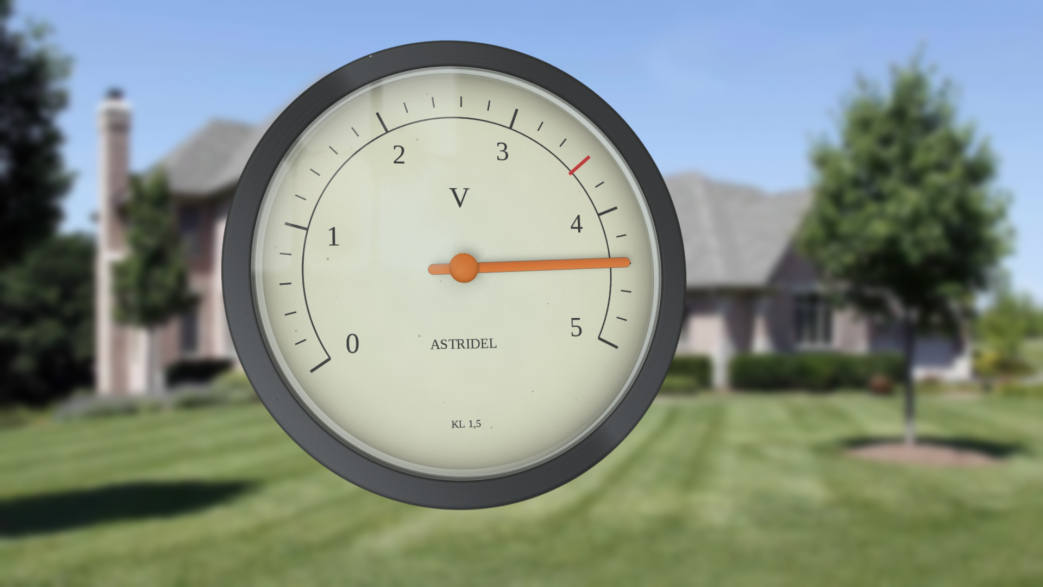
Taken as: 4.4 V
